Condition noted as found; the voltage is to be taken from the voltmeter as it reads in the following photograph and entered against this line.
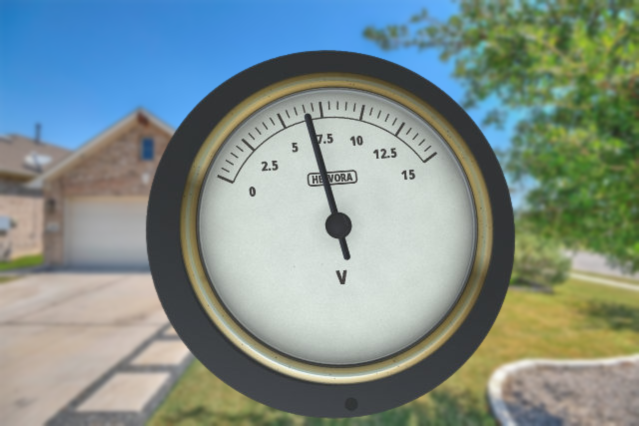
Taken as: 6.5 V
